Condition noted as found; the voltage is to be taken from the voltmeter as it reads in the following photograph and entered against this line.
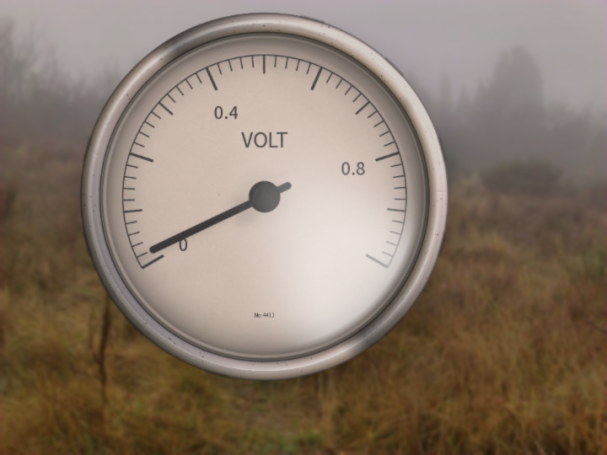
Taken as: 0.02 V
